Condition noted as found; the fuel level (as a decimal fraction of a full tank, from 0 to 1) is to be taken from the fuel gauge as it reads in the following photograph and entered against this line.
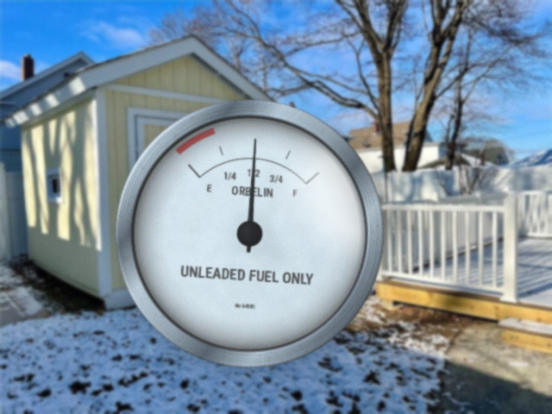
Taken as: 0.5
